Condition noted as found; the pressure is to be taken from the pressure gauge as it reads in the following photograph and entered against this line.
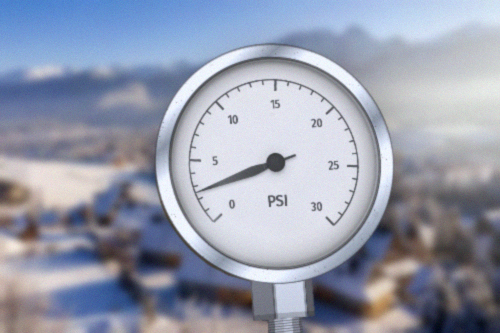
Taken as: 2.5 psi
